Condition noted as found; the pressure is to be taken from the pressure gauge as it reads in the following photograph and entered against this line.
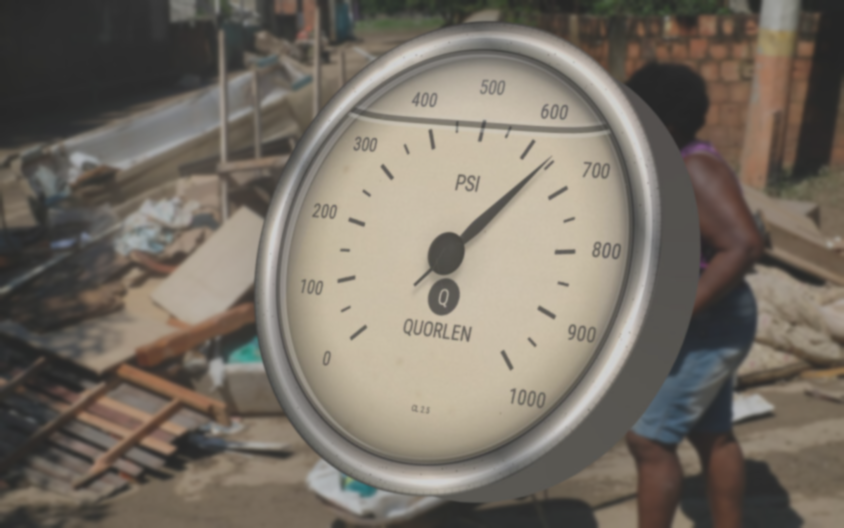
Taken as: 650 psi
